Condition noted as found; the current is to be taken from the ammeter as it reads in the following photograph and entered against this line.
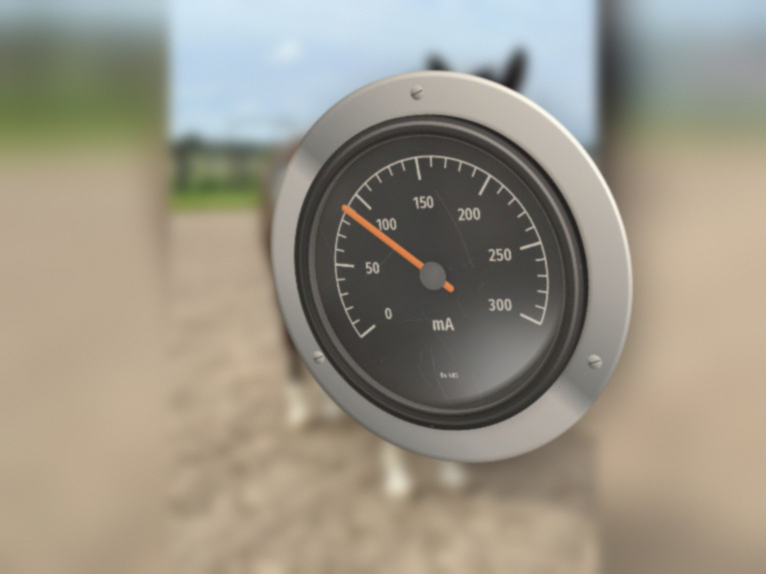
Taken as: 90 mA
